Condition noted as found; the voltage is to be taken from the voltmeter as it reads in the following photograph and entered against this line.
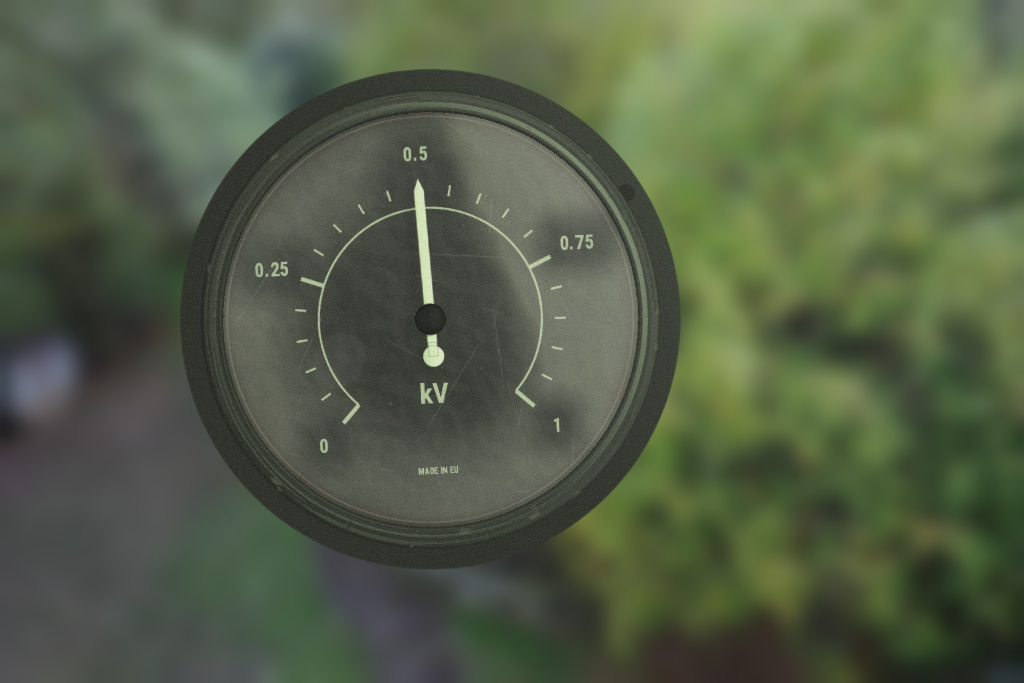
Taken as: 0.5 kV
